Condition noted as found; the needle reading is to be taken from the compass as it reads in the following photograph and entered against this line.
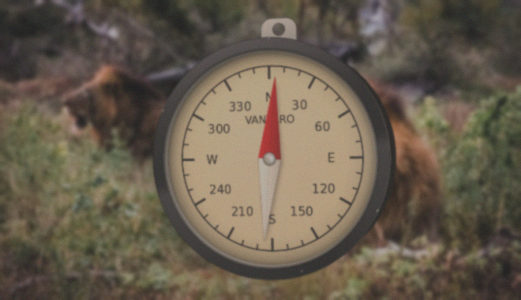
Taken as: 5 °
